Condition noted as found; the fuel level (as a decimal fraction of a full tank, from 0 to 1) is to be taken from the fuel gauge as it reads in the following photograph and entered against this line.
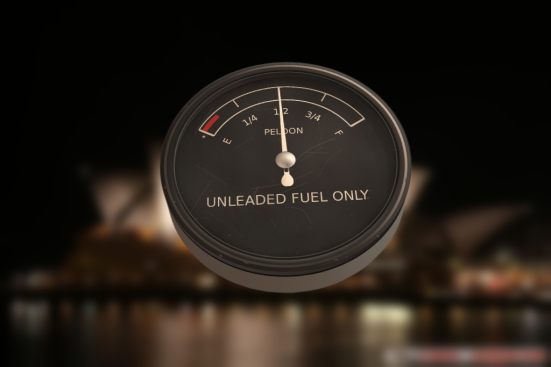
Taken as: 0.5
